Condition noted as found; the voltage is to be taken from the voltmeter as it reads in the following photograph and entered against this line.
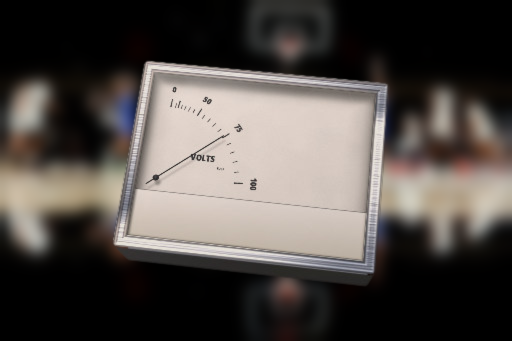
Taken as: 75 V
